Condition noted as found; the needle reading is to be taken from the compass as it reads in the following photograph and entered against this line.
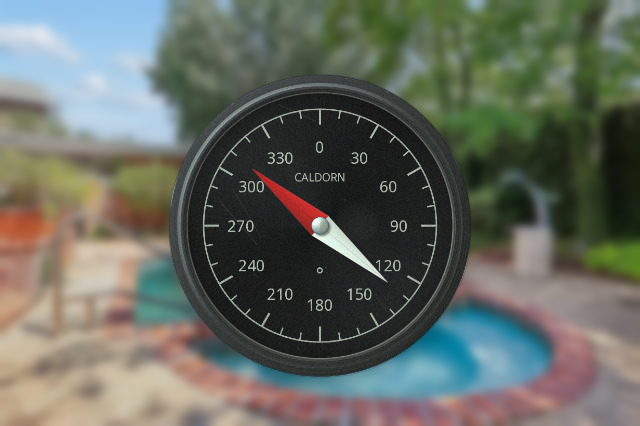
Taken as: 310 °
